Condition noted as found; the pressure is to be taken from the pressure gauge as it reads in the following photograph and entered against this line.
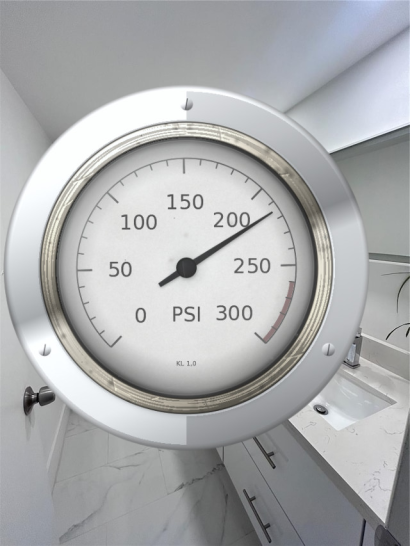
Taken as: 215 psi
